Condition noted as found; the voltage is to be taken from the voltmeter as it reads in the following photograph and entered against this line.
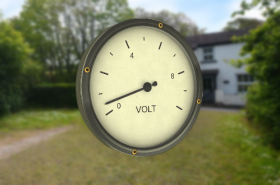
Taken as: 0.5 V
